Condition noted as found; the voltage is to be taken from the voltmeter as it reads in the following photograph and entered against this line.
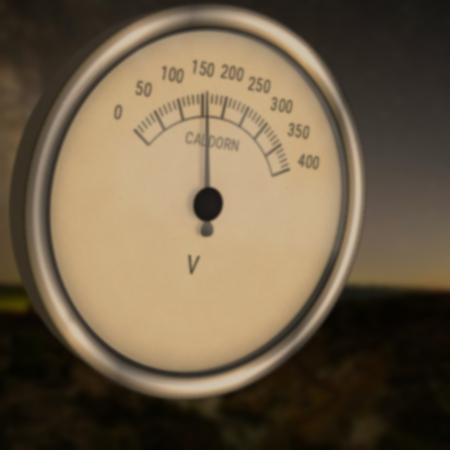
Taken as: 150 V
